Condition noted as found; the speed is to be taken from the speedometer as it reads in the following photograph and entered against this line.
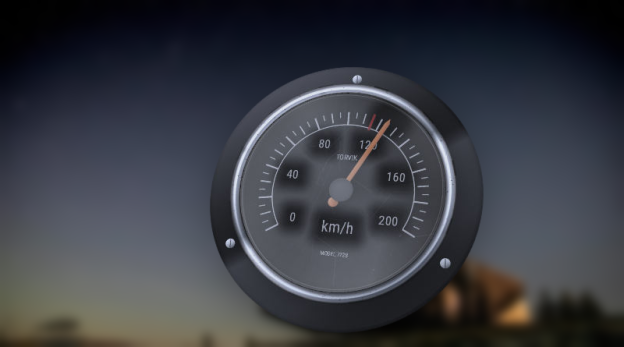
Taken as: 125 km/h
